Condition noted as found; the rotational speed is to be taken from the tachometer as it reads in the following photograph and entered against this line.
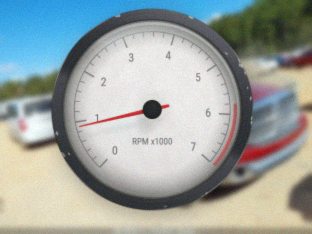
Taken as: 900 rpm
